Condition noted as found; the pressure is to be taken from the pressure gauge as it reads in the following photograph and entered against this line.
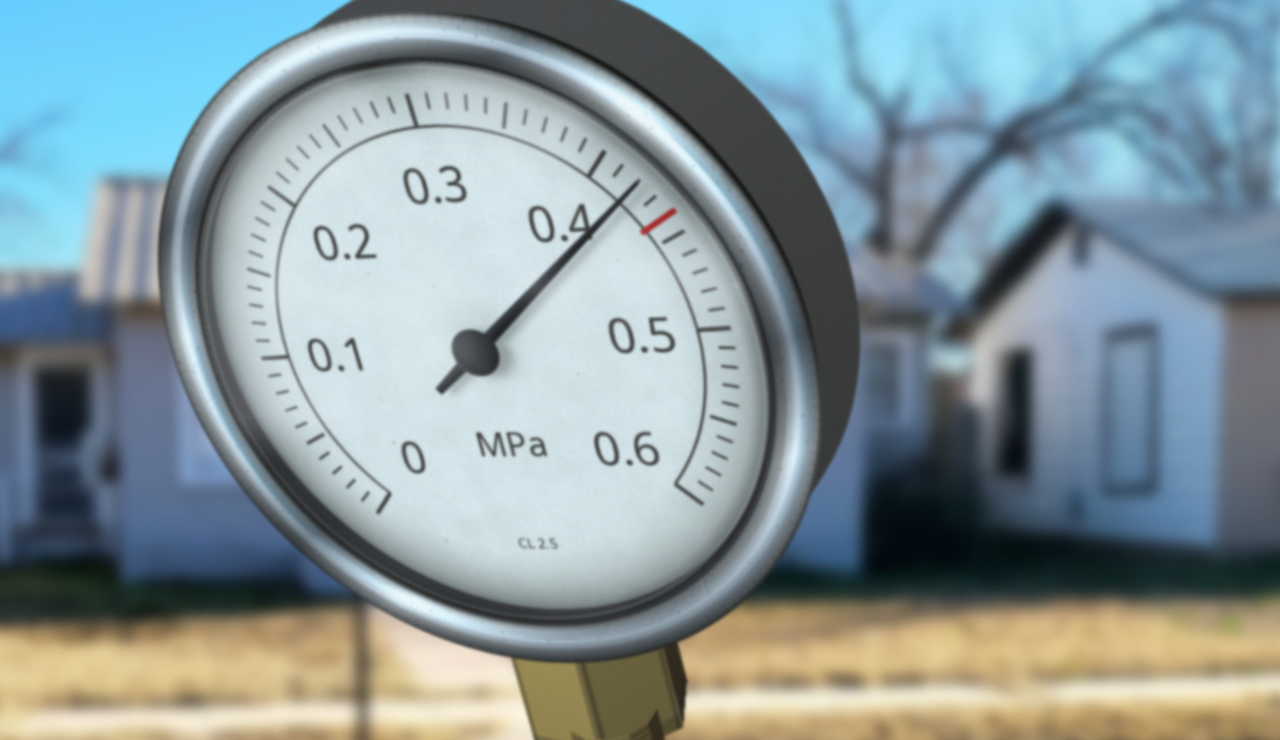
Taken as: 0.42 MPa
